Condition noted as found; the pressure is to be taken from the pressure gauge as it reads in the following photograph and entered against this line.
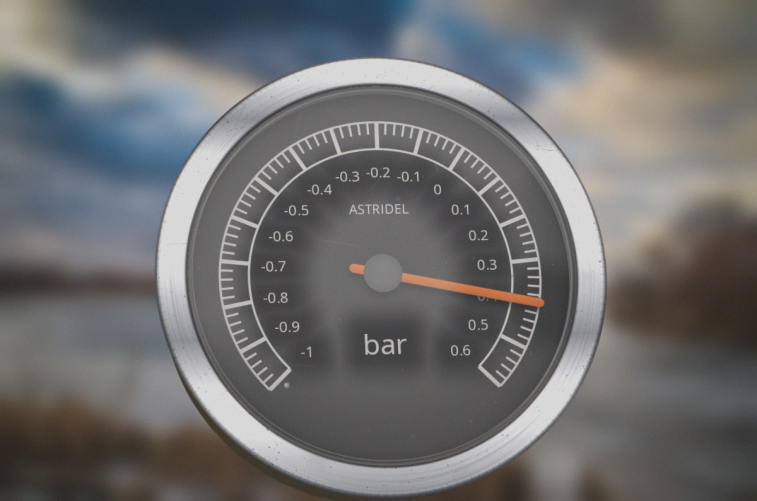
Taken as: 0.4 bar
